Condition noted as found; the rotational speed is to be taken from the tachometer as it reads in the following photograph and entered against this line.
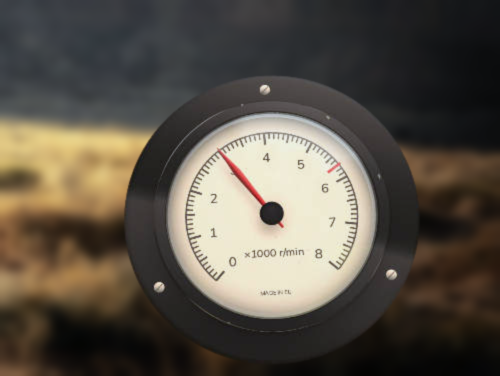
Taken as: 3000 rpm
